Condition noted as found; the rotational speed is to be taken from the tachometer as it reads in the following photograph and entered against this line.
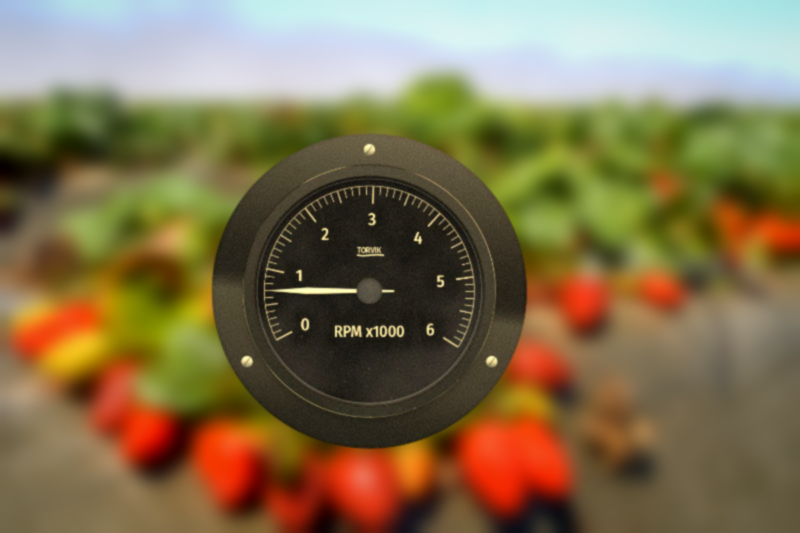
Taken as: 700 rpm
